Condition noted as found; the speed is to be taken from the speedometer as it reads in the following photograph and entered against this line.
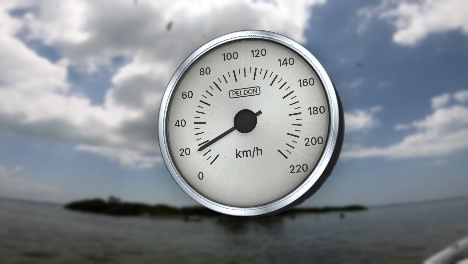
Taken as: 15 km/h
